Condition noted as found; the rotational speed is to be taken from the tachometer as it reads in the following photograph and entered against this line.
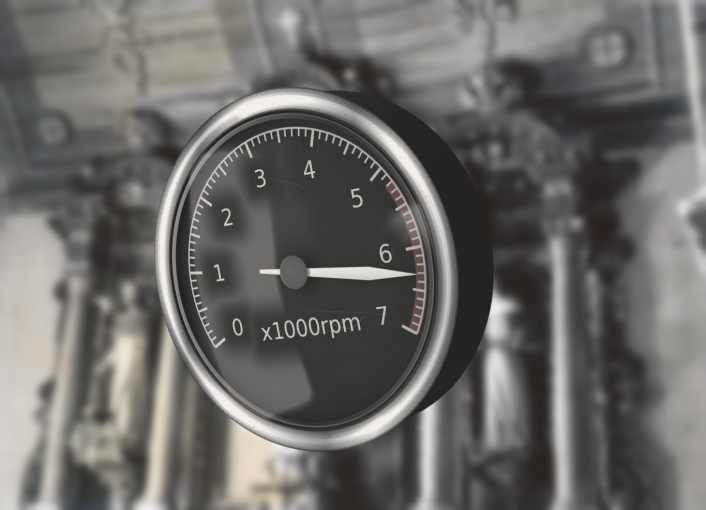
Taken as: 6300 rpm
